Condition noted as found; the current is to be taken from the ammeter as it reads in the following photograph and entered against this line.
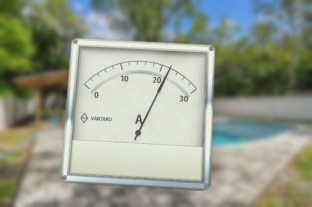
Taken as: 22 A
